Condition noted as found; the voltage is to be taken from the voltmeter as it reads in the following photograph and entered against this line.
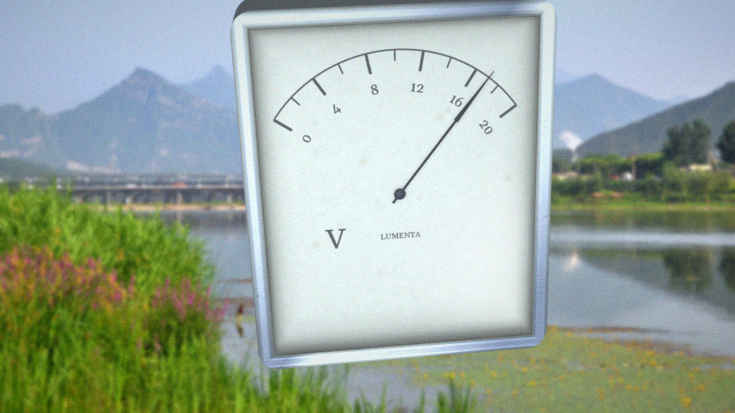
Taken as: 17 V
